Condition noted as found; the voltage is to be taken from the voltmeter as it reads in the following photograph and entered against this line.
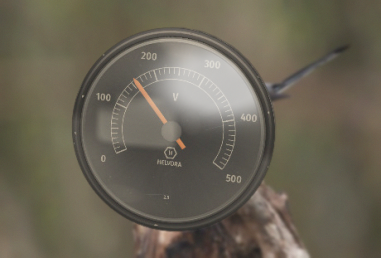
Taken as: 160 V
